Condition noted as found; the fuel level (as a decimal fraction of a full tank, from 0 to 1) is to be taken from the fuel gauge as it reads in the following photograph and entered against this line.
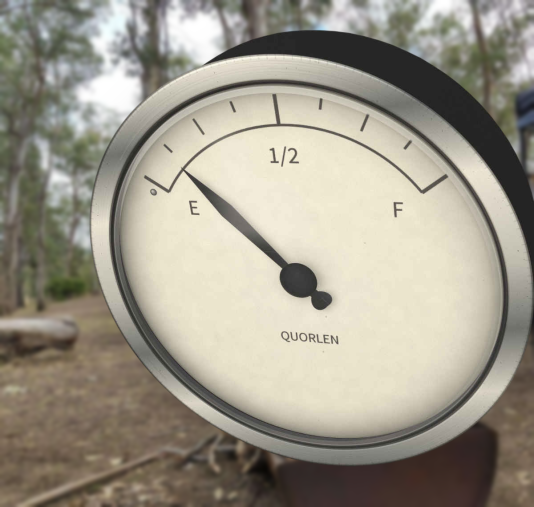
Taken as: 0.125
